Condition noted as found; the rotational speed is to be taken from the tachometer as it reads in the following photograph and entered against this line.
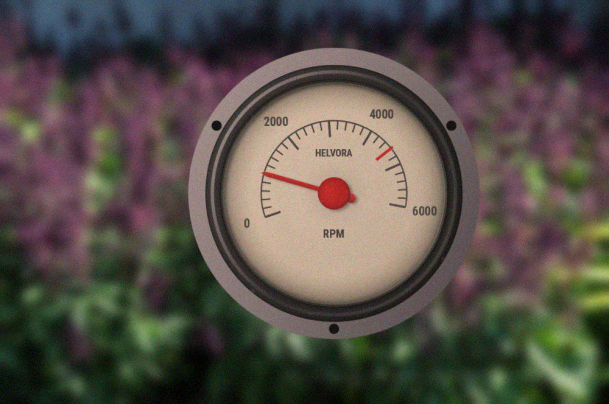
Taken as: 1000 rpm
